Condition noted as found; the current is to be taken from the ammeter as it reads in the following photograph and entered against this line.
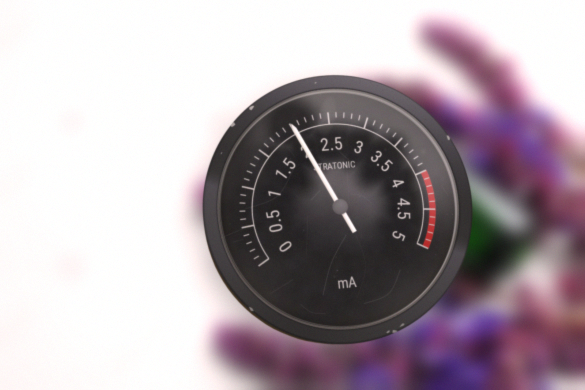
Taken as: 2 mA
